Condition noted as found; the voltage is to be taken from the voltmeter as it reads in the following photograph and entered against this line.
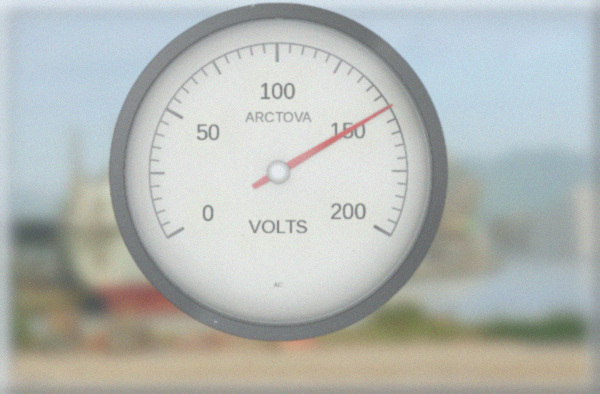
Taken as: 150 V
